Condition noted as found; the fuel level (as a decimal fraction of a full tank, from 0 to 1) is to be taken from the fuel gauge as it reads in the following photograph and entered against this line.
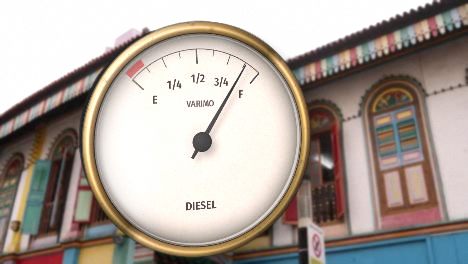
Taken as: 0.875
